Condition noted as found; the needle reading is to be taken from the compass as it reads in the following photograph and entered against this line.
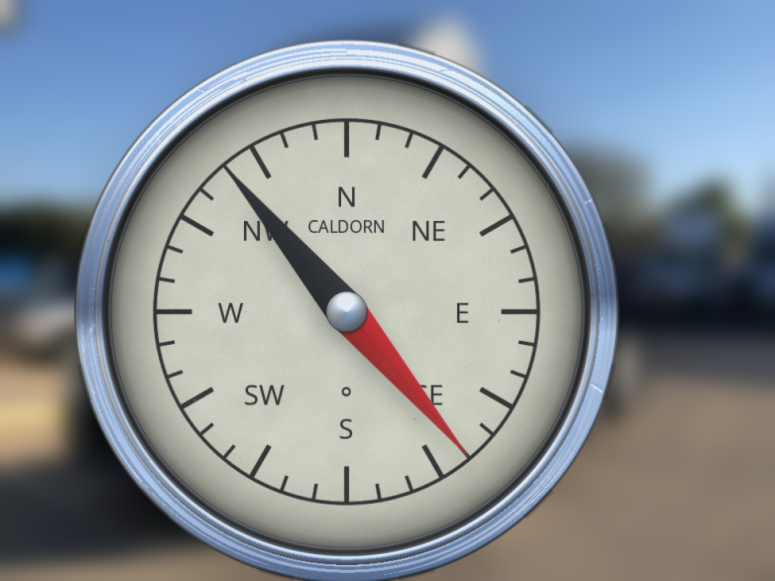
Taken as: 140 °
